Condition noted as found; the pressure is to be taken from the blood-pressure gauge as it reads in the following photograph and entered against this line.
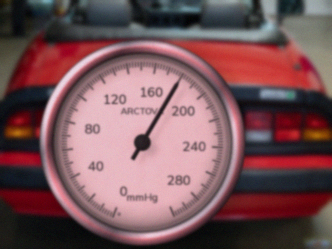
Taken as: 180 mmHg
